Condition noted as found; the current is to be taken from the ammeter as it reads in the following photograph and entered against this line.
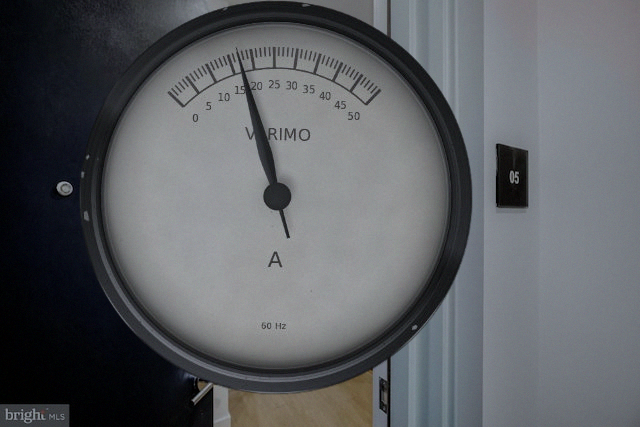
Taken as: 17 A
